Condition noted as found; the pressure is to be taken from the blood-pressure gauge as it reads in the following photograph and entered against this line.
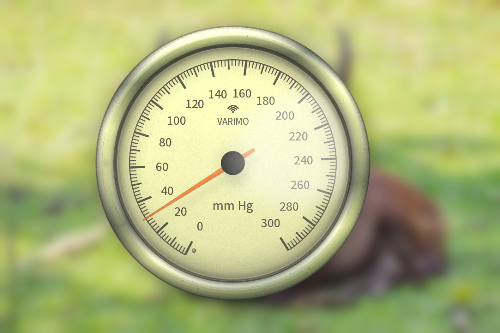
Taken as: 30 mmHg
